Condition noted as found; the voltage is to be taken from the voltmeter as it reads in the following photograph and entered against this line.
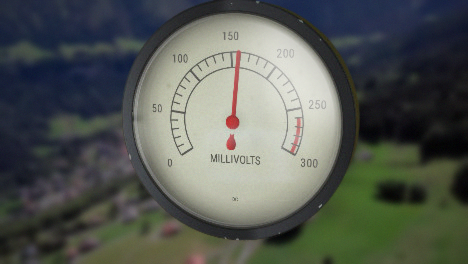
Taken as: 160 mV
